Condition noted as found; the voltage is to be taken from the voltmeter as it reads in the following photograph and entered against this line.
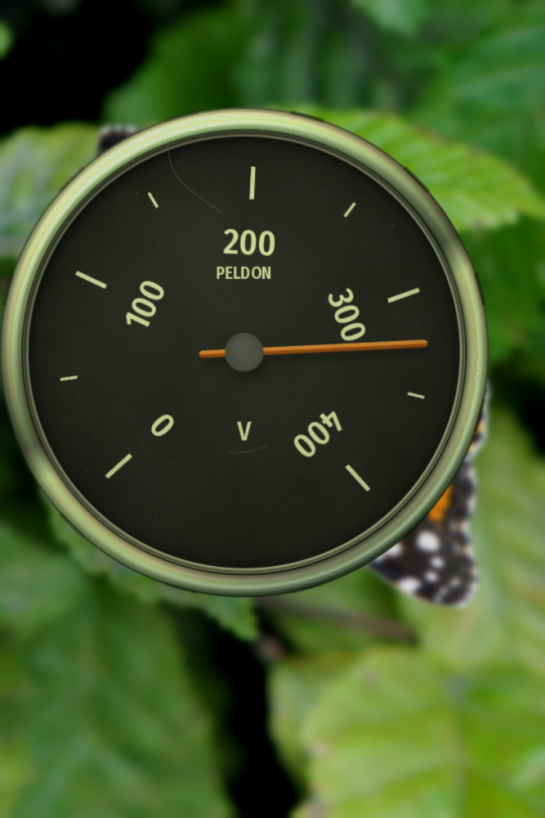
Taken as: 325 V
